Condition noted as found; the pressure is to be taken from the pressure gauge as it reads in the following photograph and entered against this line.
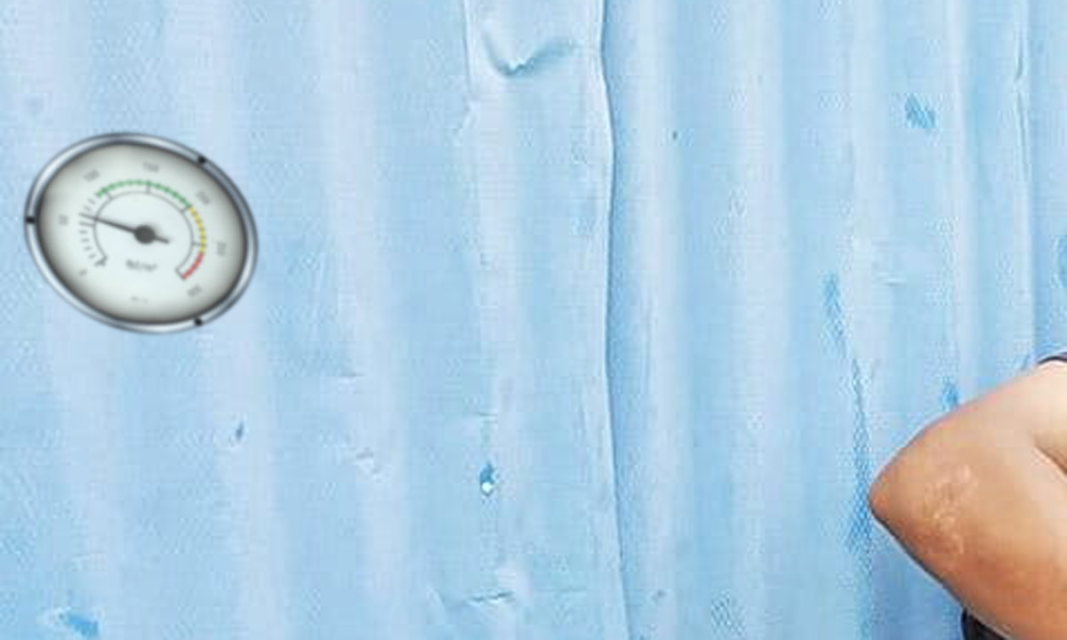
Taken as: 60 psi
